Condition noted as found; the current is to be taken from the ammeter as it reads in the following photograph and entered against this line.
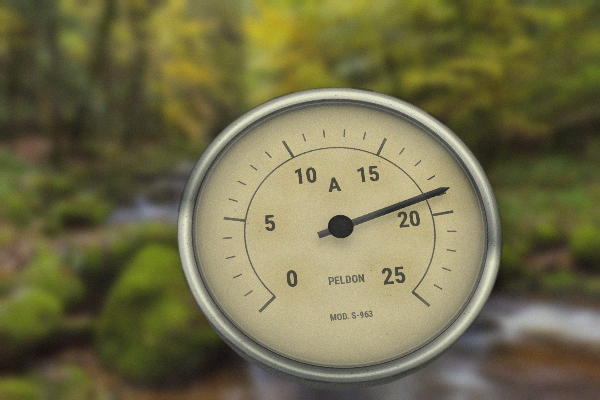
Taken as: 19 A
